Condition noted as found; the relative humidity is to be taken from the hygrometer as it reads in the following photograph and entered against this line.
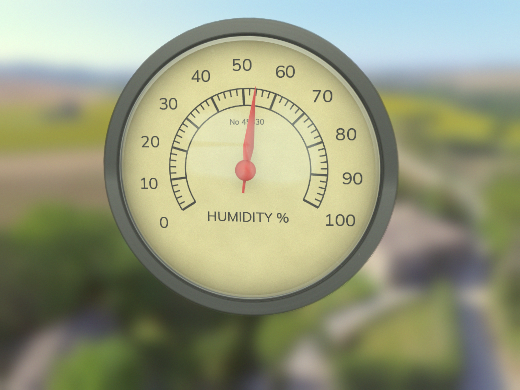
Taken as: 54 %
